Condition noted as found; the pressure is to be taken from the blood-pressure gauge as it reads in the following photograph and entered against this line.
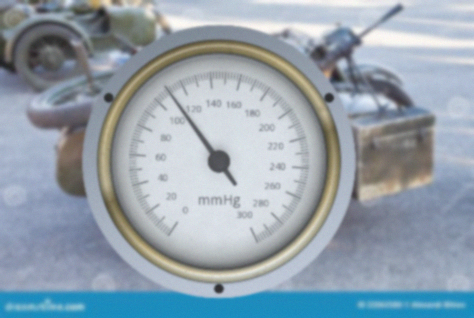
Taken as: 110 mmHg
